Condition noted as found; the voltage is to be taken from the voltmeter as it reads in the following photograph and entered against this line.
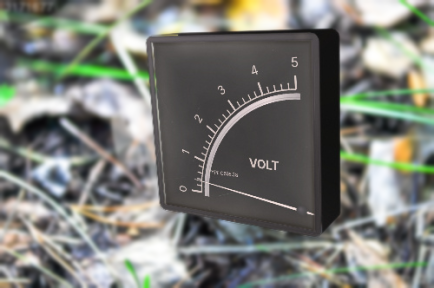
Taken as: 0.4 V
